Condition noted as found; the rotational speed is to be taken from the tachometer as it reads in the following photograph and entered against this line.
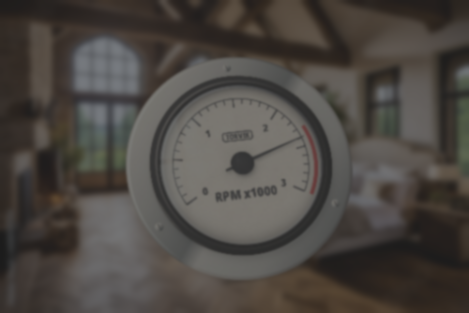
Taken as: 2400 rpm
